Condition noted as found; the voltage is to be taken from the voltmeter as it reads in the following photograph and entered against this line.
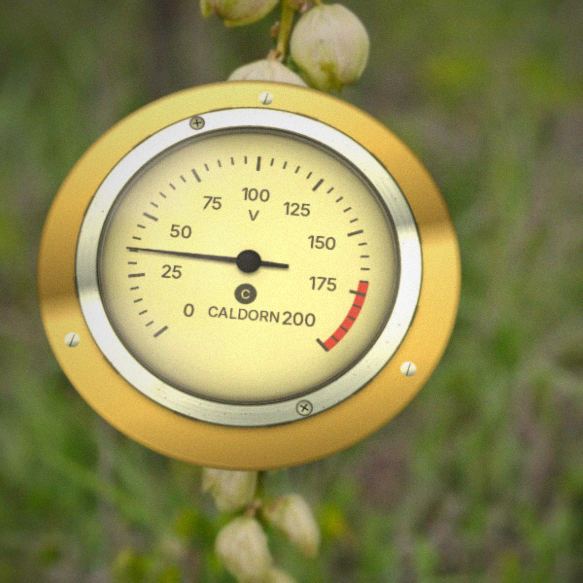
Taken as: 35 V
